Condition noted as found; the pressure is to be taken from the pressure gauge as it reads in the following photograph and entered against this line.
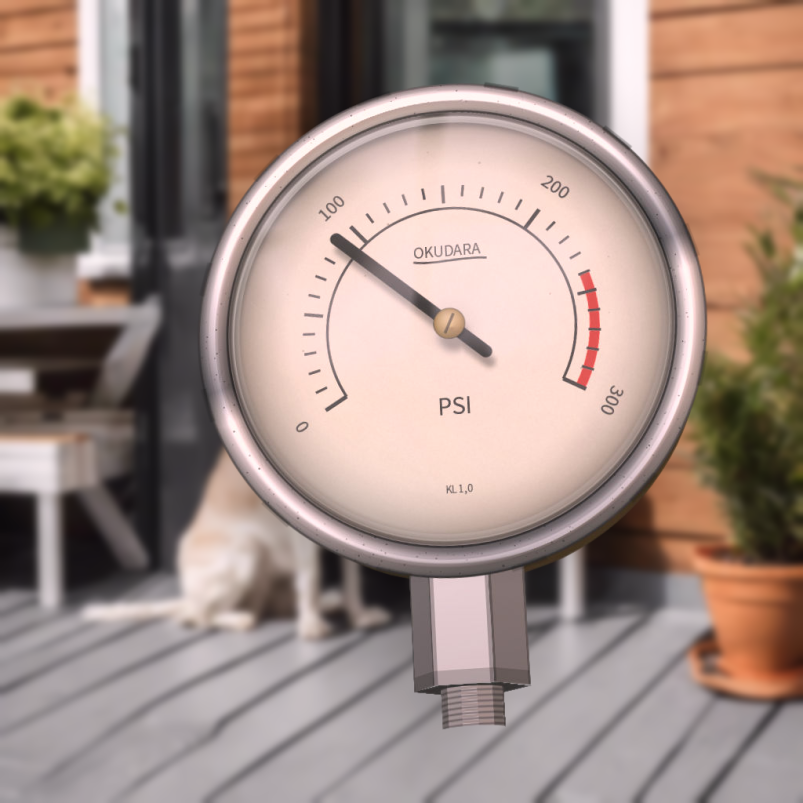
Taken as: 90 psi
